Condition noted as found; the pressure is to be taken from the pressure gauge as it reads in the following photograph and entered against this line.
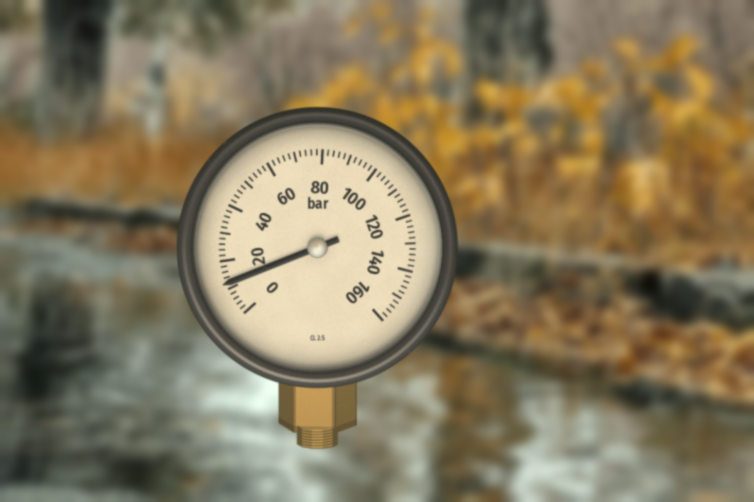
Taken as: 12 bar
